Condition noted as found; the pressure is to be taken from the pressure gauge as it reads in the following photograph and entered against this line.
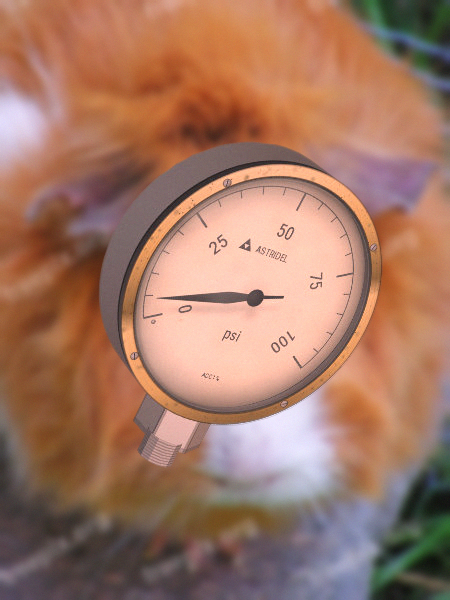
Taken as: 5 psi
